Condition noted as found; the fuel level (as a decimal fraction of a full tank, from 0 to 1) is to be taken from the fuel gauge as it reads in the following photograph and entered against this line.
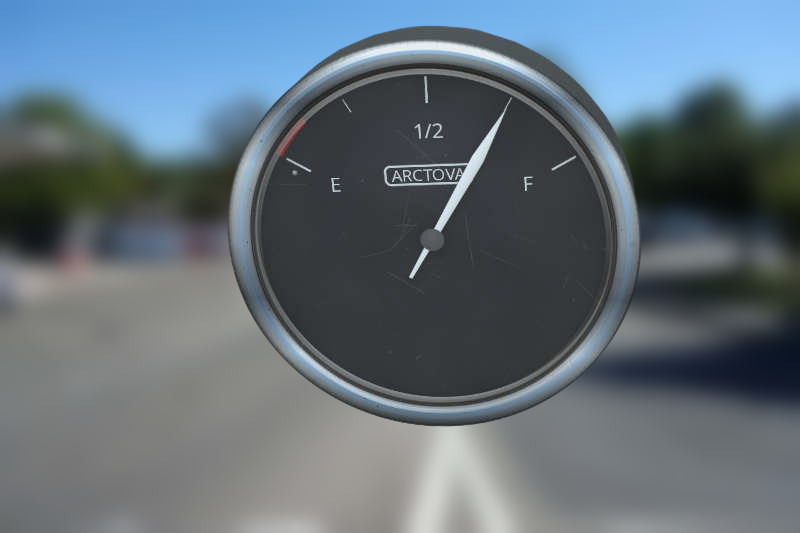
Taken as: 0.75
